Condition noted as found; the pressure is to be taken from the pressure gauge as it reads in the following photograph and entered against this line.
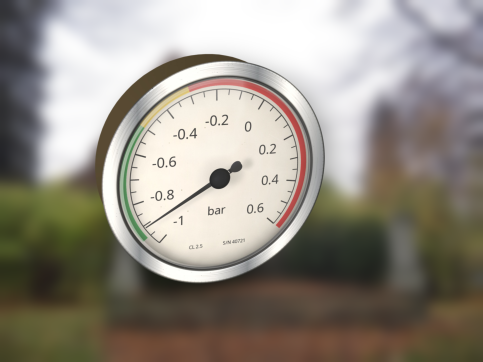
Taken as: -0.9 bar
